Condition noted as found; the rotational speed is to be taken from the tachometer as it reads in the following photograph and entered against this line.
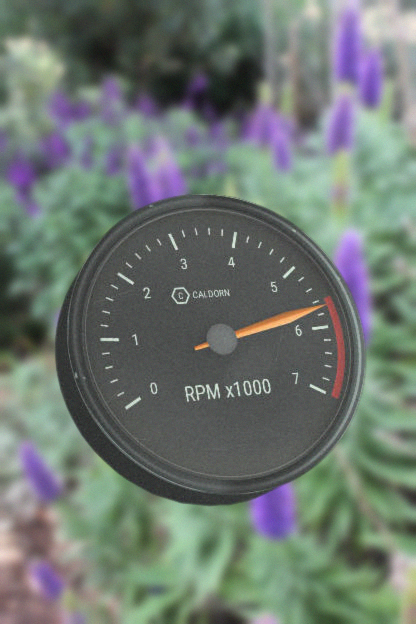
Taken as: 5700 rpm
